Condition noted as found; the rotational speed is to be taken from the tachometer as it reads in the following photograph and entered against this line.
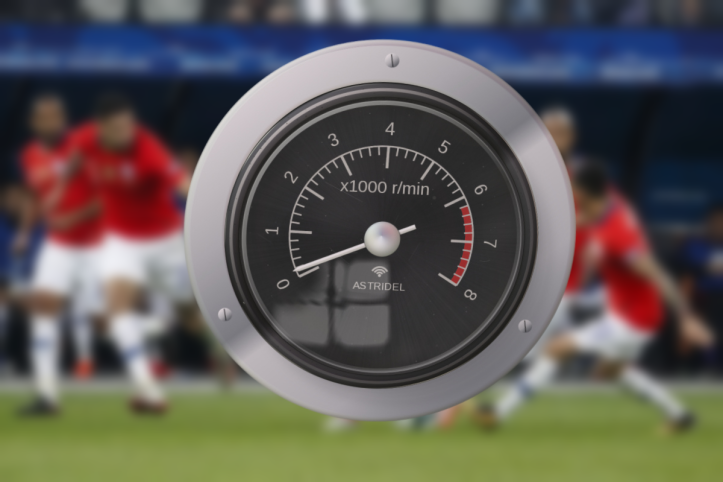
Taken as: 200 rpm
